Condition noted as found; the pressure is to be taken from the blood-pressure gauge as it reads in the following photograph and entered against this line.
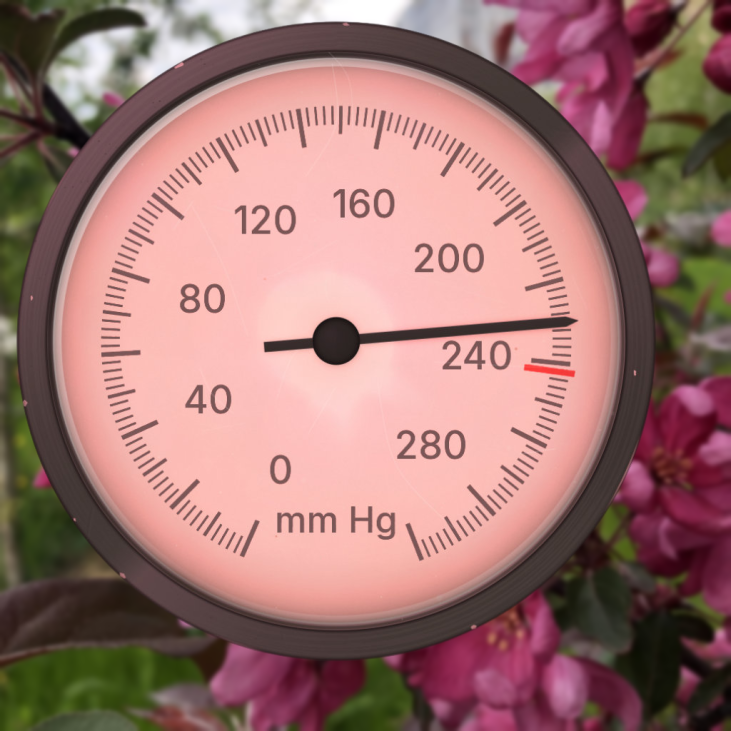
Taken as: 230 mmHg
